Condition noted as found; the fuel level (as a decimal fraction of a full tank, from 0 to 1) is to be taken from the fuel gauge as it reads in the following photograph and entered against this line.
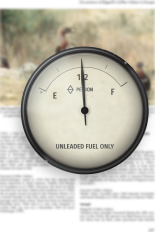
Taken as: 0.5
